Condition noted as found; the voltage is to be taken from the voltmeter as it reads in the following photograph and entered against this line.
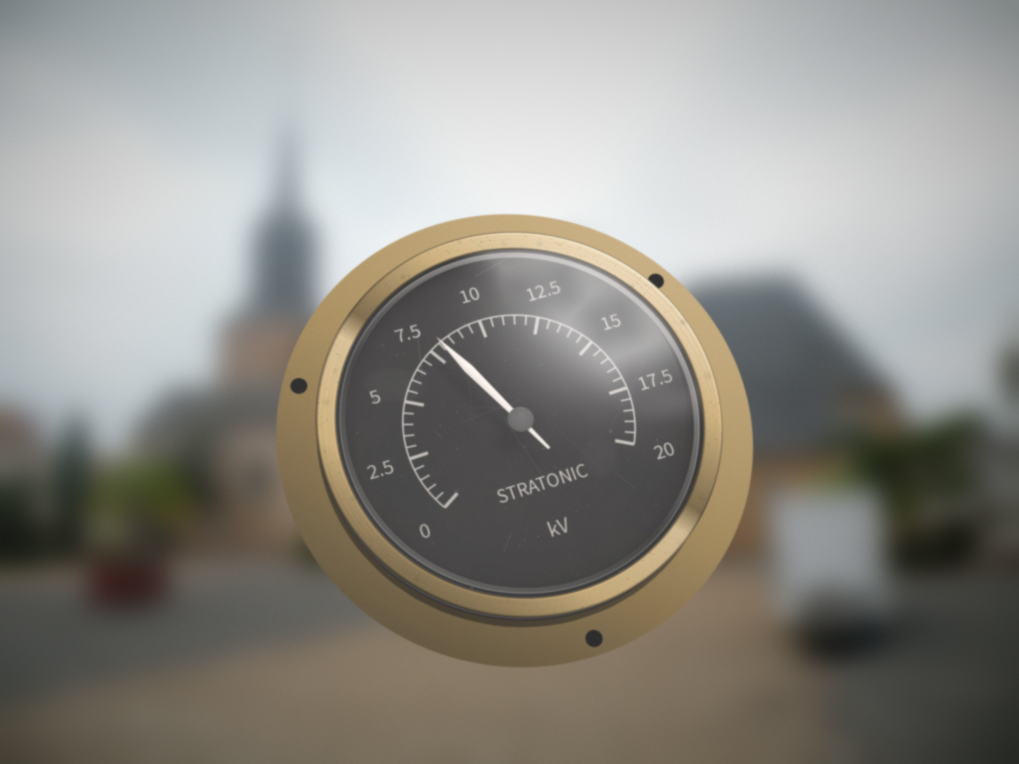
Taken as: 8 kV
